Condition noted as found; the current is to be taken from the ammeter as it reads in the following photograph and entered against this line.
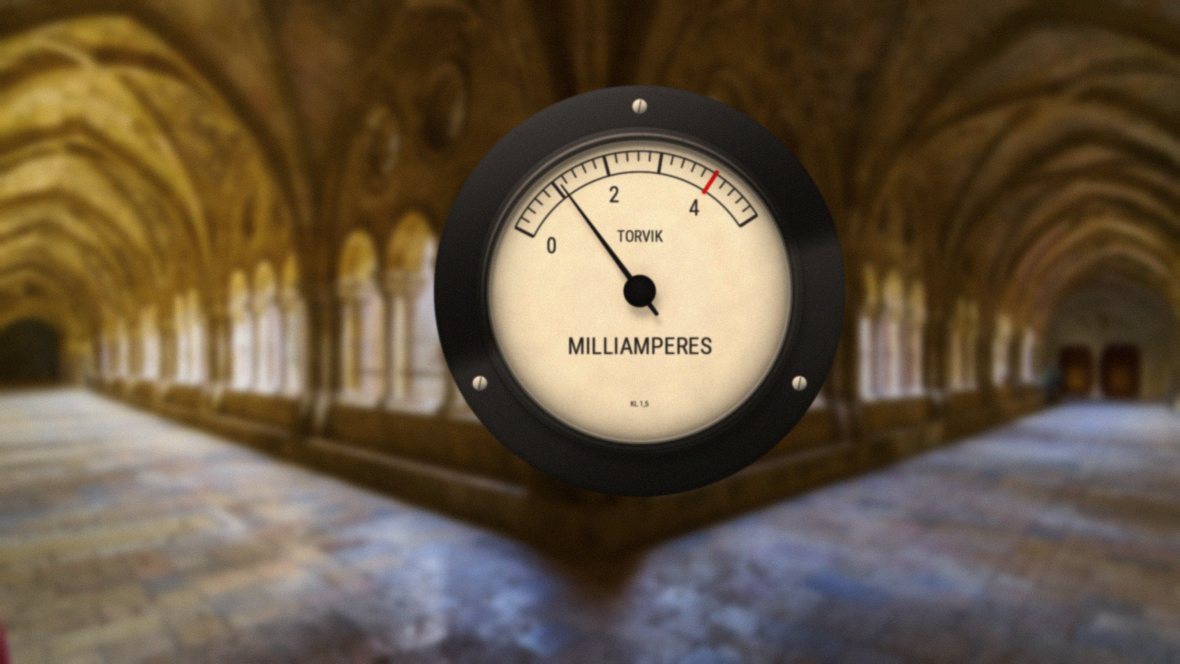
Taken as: 1.1 mA
